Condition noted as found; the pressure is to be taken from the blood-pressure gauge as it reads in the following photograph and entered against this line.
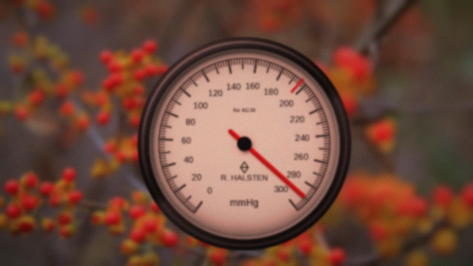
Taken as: 290 mmHg
